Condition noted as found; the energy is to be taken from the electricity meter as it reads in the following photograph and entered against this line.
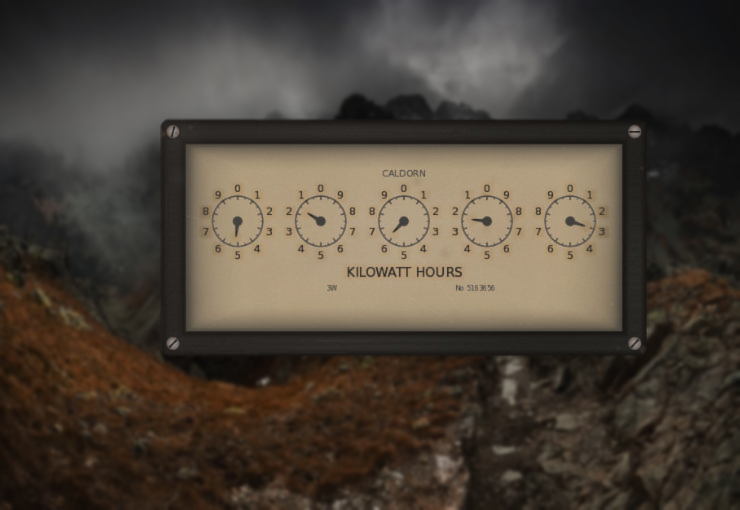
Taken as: 51623 kWh
